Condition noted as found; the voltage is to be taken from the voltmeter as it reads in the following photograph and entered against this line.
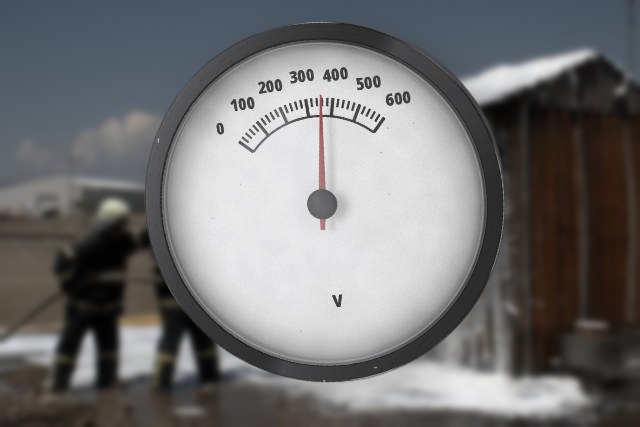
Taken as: 360 V
